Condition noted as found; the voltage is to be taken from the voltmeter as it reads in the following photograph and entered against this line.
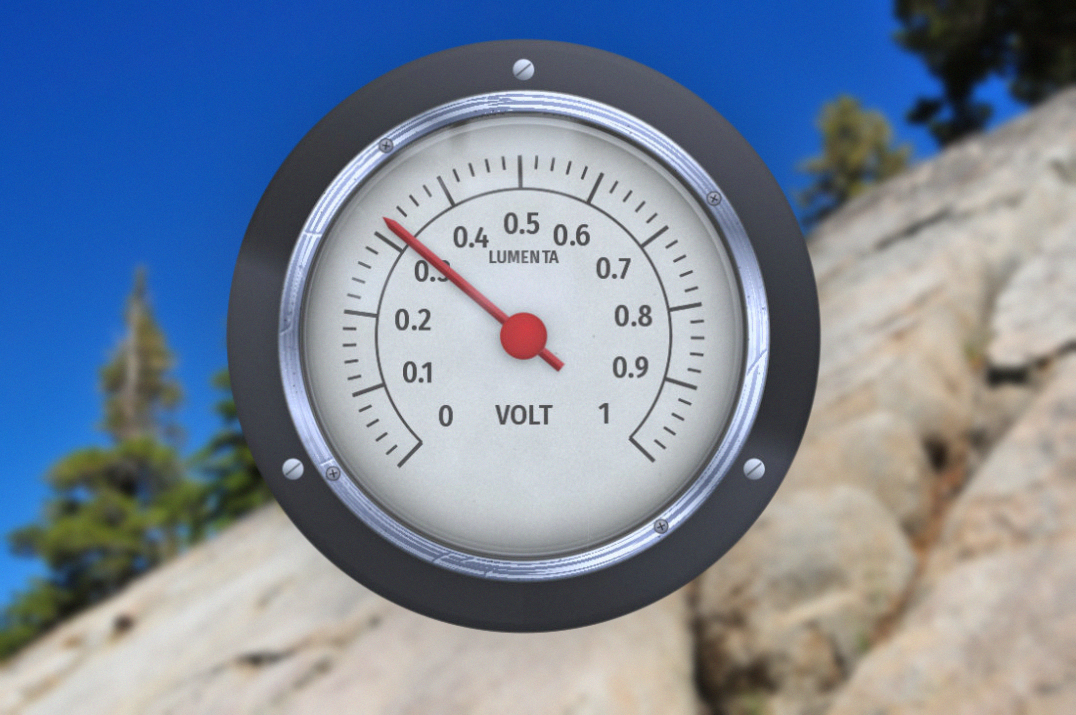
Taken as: 0.32 V
